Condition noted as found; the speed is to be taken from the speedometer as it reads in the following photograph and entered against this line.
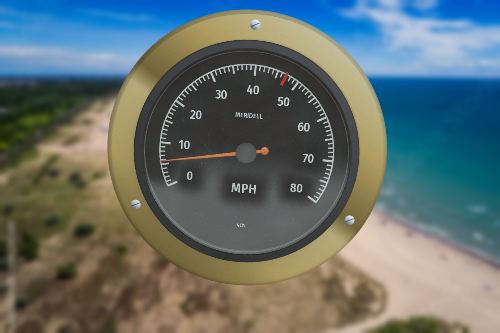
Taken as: 6 mph
